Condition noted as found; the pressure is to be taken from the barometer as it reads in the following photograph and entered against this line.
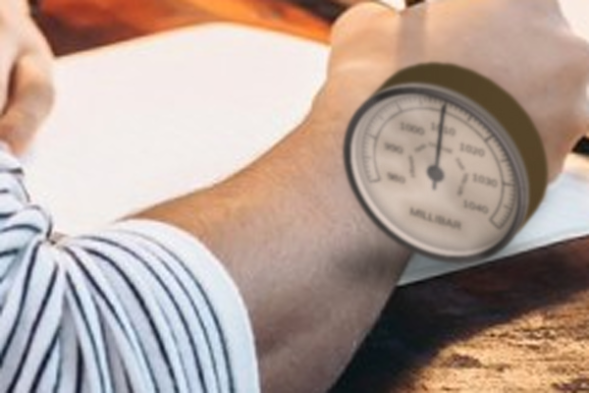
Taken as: 1010 mbar
